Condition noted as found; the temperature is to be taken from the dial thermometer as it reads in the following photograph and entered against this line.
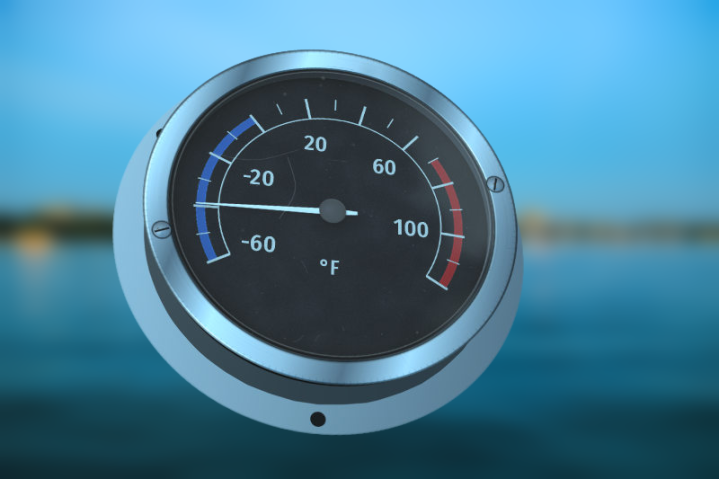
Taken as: -40 °F
